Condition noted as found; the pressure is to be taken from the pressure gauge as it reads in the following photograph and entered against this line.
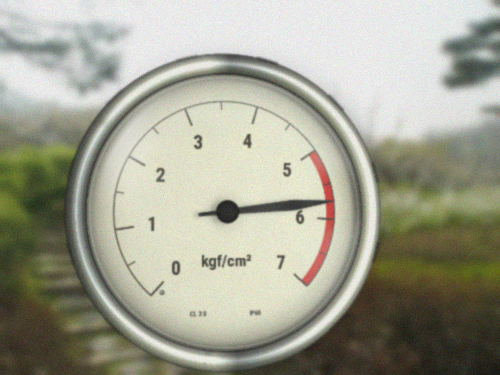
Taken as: 5.75 kg/cm²
